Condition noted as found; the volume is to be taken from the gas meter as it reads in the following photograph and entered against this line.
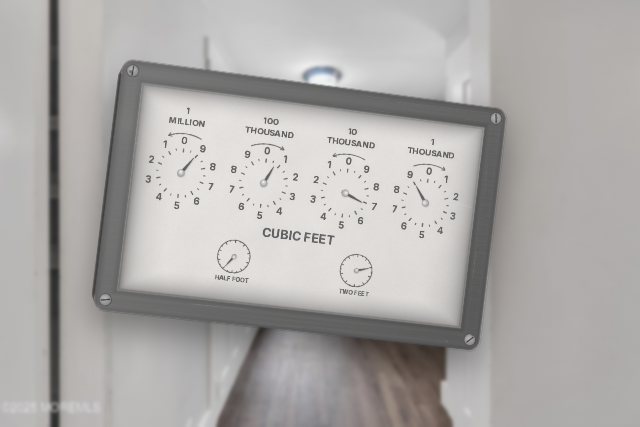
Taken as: 906900 ft³
